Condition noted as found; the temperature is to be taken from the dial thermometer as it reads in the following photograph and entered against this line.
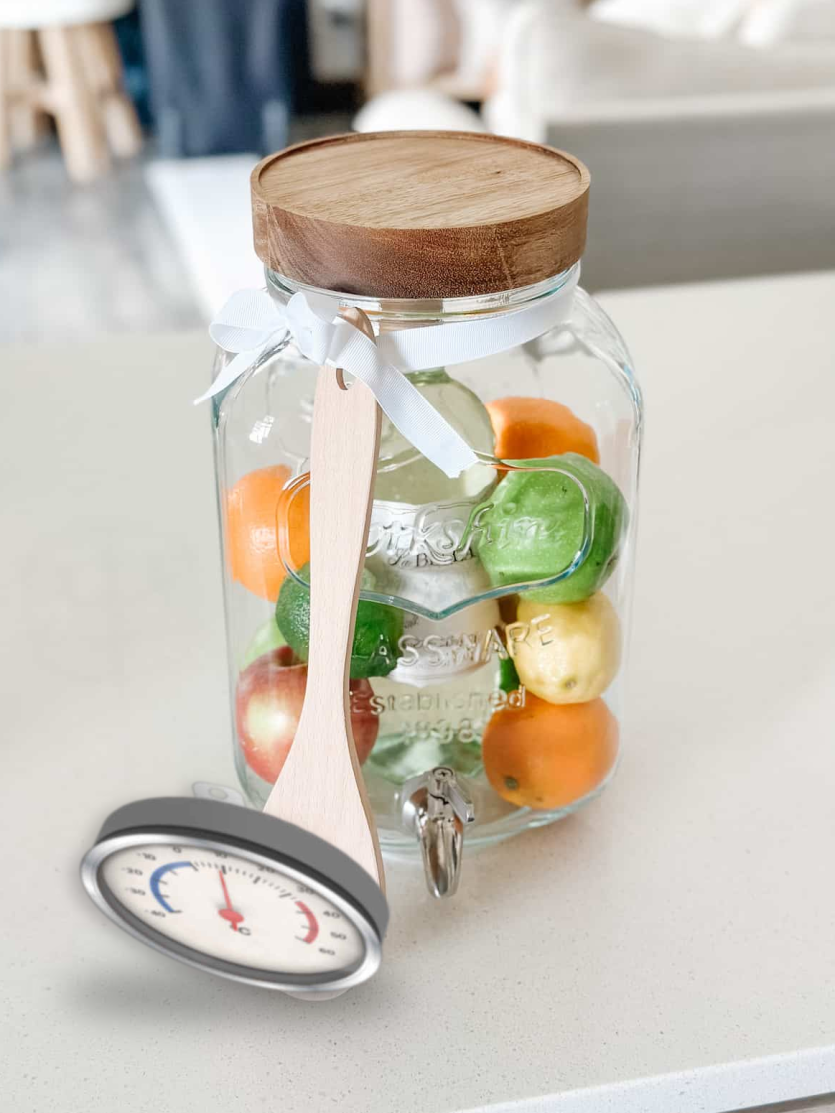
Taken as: 10 °C
